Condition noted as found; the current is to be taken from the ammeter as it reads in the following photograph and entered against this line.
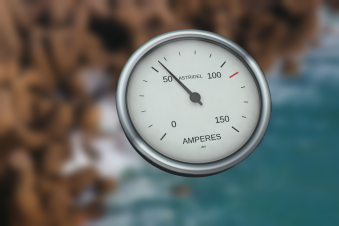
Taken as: 55 A
